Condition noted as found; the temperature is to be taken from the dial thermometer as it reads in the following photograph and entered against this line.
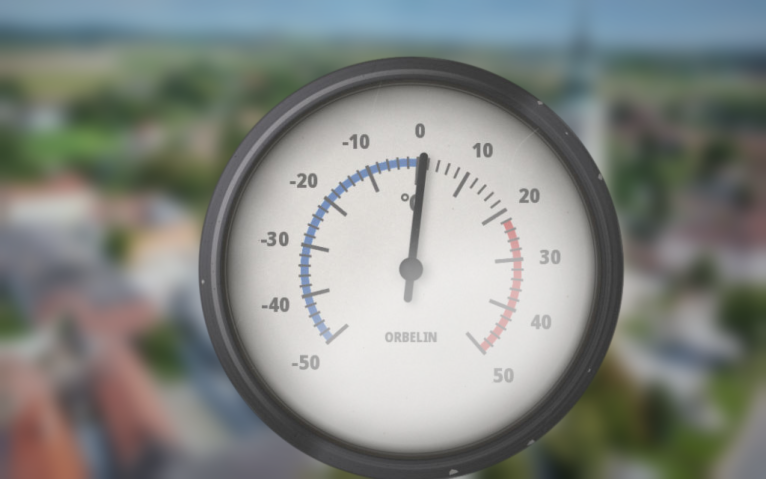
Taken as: 1 °C
